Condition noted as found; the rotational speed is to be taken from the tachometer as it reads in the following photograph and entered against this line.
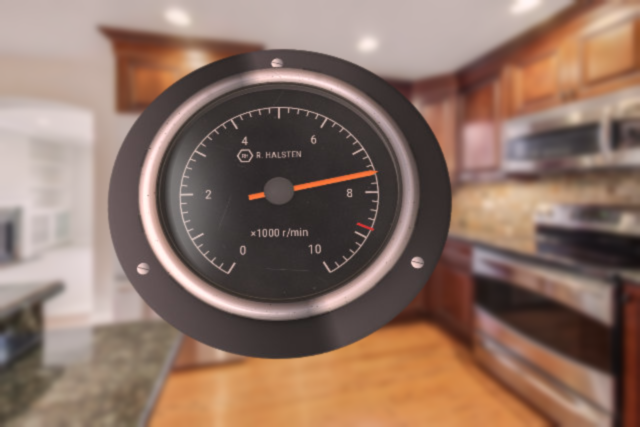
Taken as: 7600 rpm
